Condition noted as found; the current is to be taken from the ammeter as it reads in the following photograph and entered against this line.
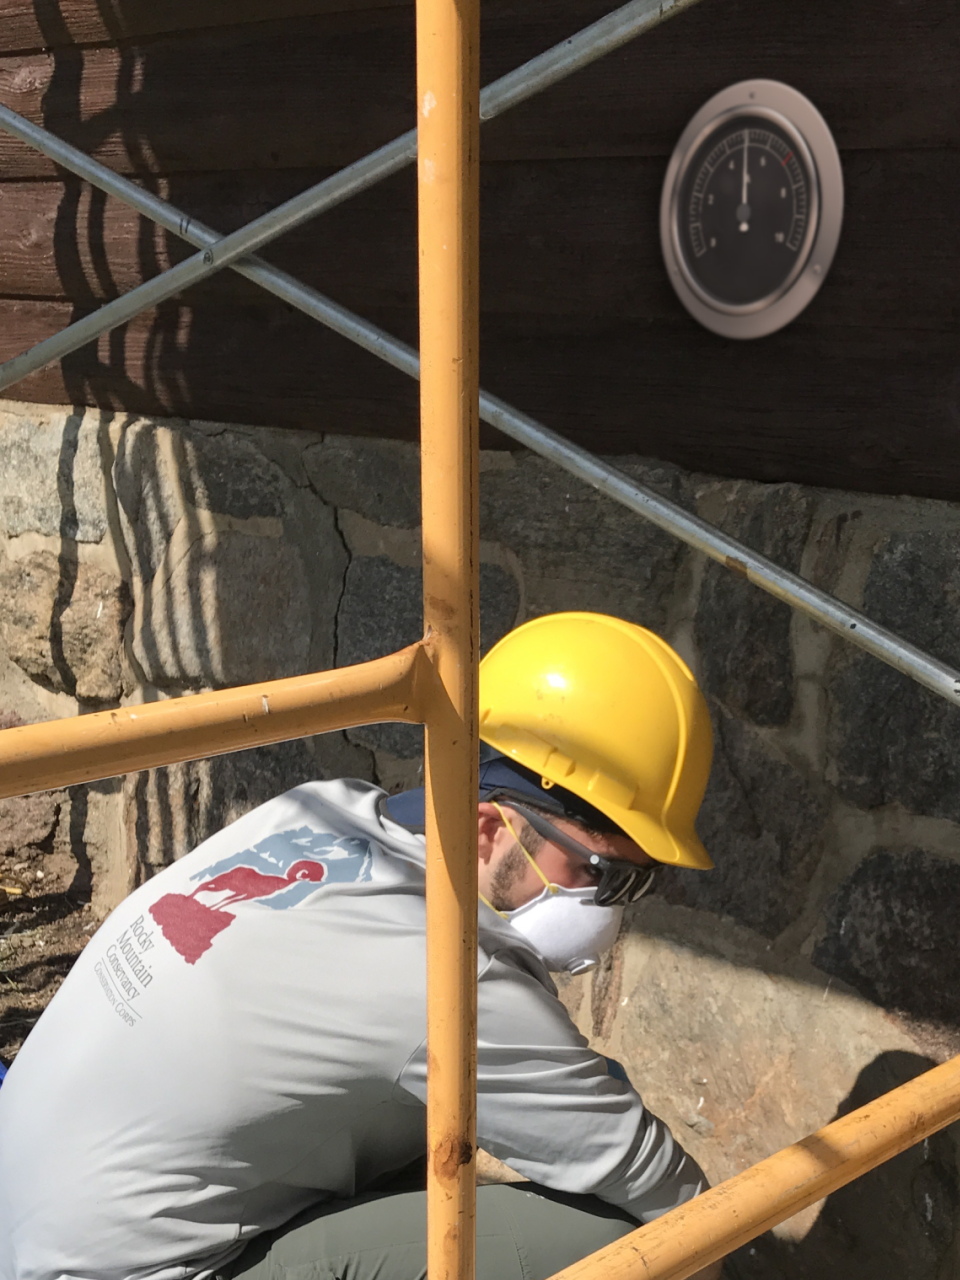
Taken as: 5 A
